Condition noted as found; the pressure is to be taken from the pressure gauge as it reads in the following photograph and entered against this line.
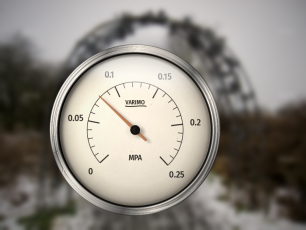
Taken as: 0.08 MPa
